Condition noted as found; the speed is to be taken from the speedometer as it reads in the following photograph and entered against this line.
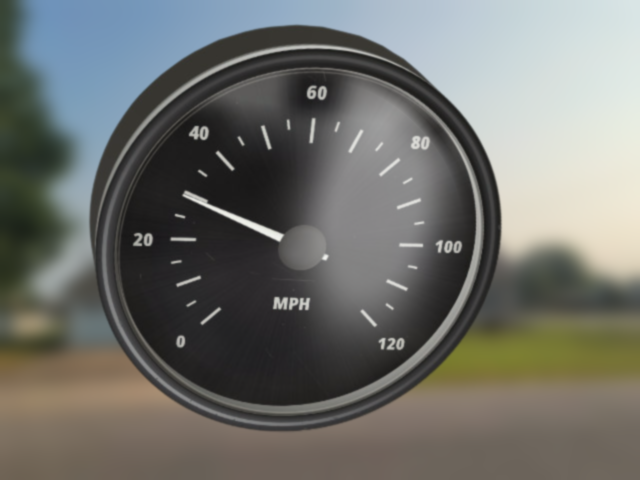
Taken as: 30 mph
